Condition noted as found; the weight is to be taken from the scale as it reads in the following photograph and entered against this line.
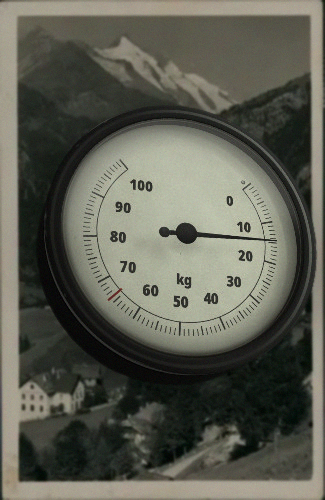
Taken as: 15 kg
